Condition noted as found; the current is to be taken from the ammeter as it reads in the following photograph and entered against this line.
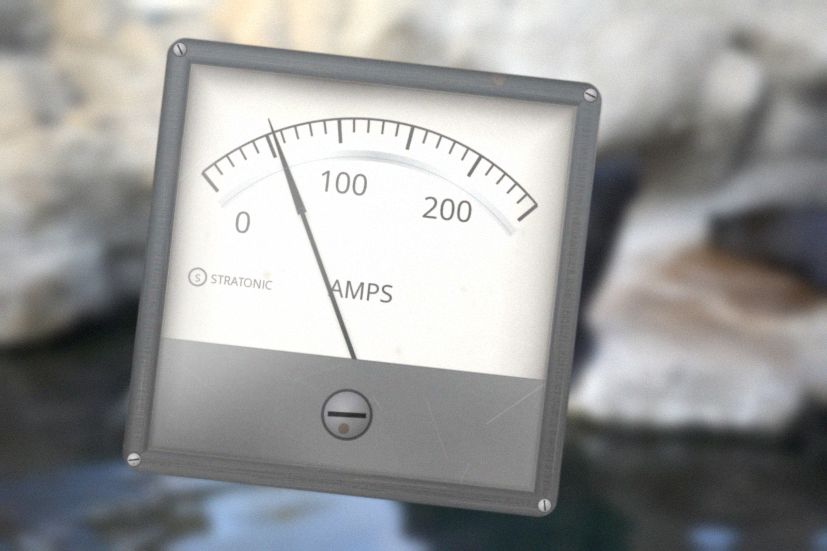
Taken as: 55 A
